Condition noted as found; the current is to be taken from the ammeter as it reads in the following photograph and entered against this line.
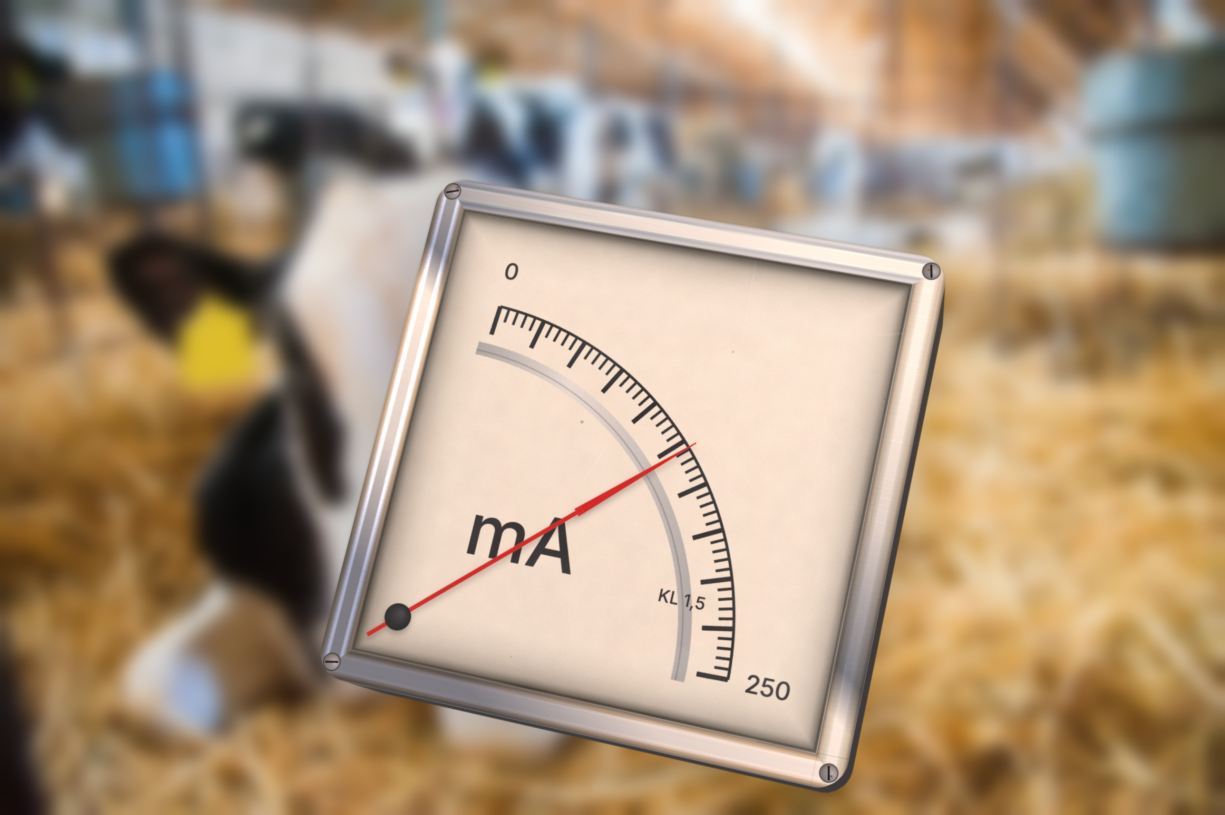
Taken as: 130 mA
